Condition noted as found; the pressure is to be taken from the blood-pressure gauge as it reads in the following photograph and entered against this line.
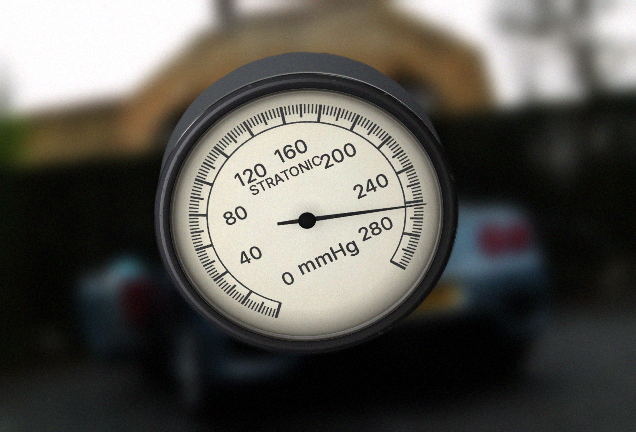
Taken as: 260 mmHg
